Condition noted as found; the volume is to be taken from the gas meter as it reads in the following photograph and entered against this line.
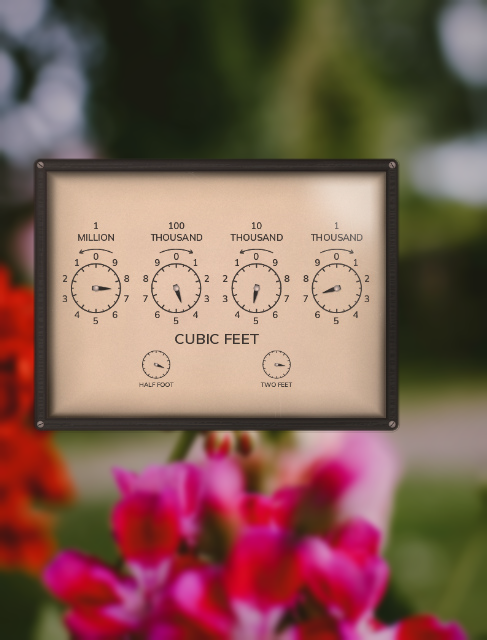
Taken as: 744700 ft³
